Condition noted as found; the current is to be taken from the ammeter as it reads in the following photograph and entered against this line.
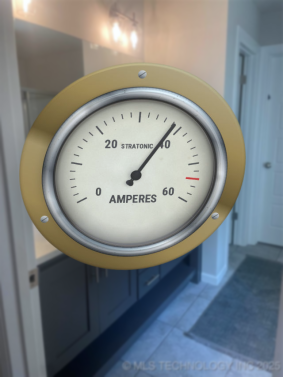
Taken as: 38 A
